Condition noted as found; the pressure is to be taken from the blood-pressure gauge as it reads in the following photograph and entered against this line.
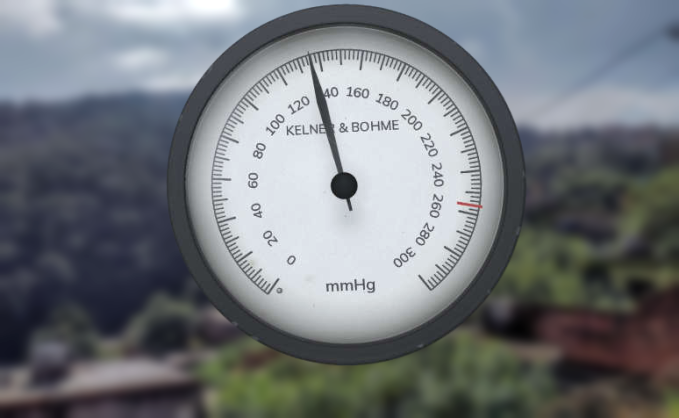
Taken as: 136 mmHg
